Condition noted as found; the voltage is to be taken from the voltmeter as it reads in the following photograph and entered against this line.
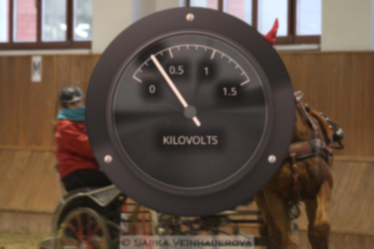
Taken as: 0.3 kV
